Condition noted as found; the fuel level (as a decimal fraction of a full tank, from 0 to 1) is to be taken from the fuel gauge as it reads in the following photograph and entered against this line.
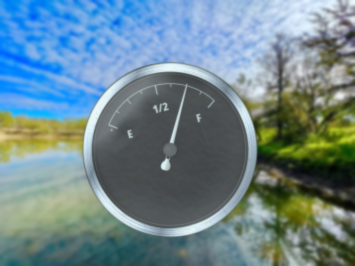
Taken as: 0.75
